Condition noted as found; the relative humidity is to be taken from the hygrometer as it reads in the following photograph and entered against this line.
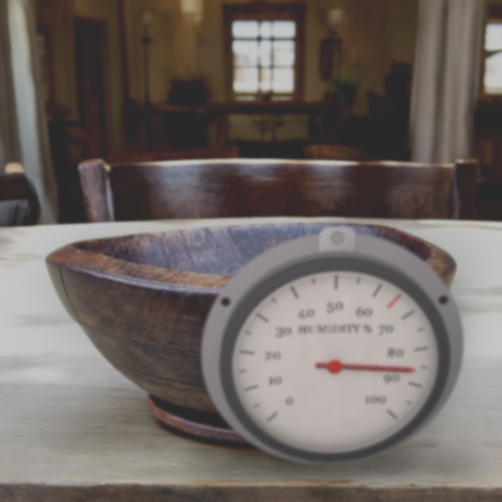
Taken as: 85 %
